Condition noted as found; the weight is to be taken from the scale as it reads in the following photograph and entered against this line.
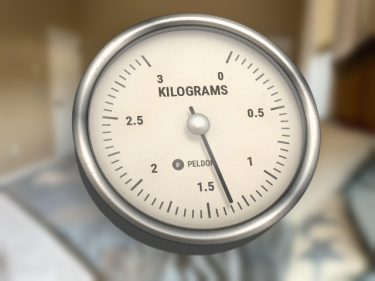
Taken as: 1.35 kg
